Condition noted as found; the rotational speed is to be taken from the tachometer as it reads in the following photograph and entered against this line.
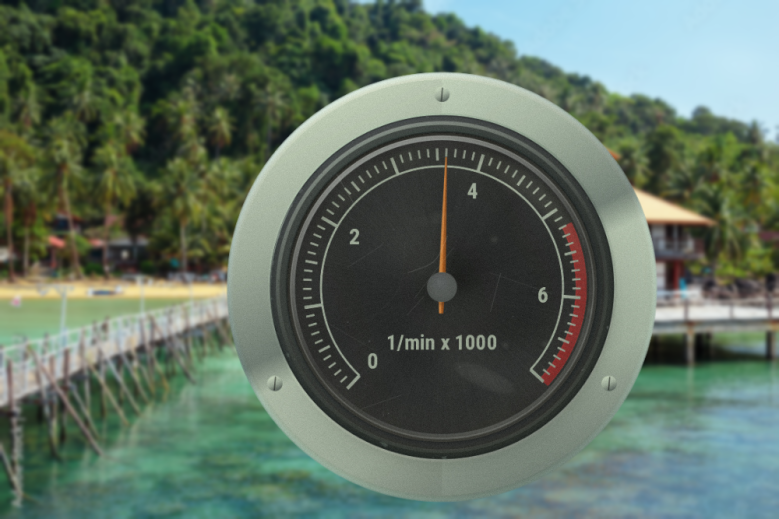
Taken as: 3600 rpm
